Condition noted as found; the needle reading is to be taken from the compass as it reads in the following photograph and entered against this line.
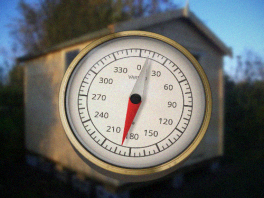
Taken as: 190 °
